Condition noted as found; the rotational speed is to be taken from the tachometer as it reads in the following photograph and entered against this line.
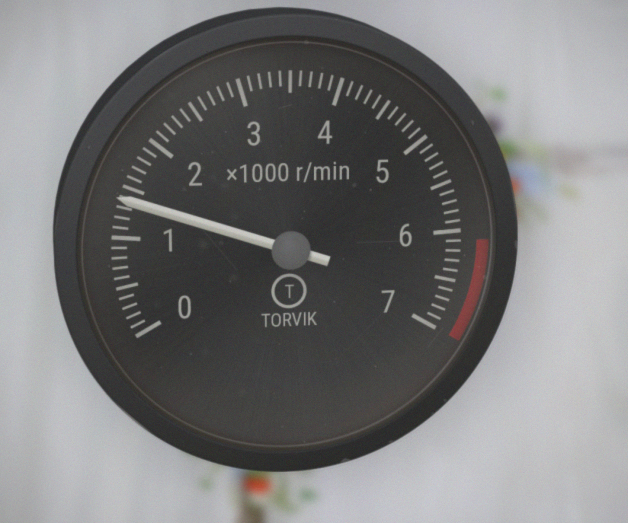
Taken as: 1400 rpm
